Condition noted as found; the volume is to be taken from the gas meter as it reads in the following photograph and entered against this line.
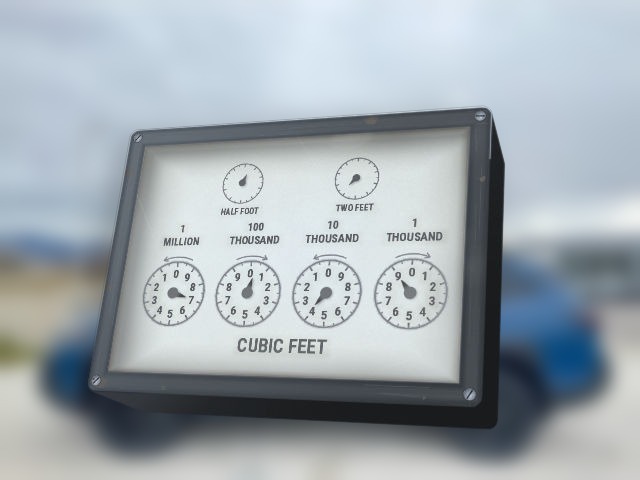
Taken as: 703900 ft³
